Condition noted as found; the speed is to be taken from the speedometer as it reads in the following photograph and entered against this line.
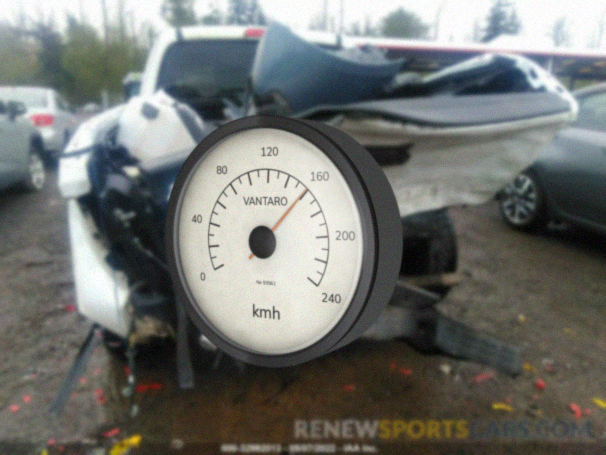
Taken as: 160 km/h
